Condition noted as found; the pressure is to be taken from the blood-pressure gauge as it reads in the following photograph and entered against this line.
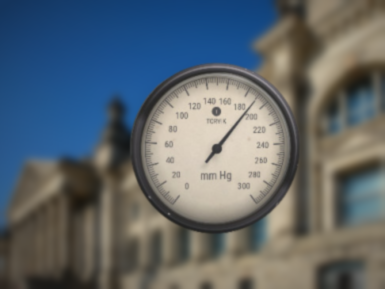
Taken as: 190 mmHg
